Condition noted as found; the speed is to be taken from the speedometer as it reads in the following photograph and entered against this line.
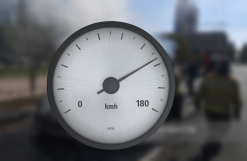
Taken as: 135 km/h
